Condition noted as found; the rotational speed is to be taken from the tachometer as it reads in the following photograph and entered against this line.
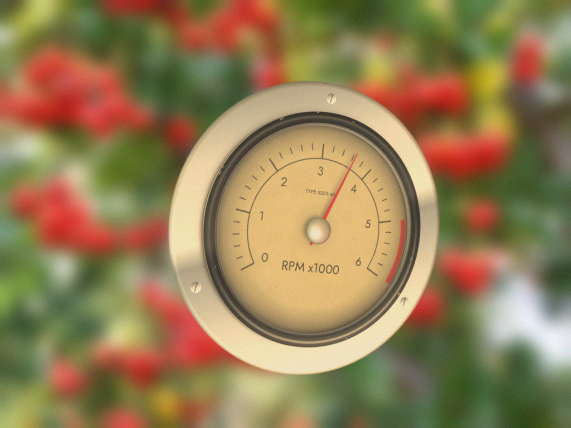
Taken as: 3600 rpm
